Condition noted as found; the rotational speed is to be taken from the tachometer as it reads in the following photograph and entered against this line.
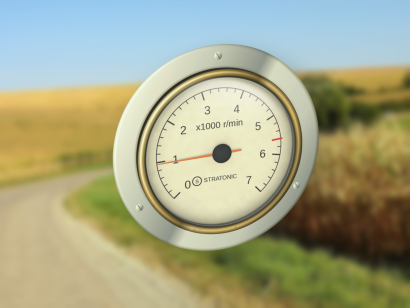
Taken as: 1000 rpm
